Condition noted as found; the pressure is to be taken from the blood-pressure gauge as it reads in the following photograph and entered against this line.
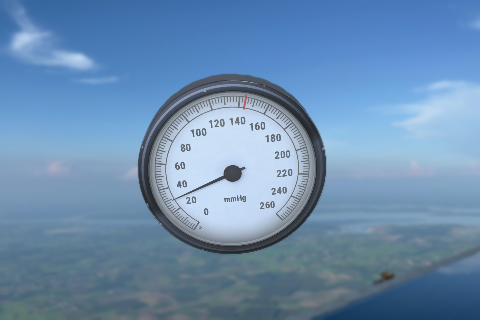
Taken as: 30 mmHg
